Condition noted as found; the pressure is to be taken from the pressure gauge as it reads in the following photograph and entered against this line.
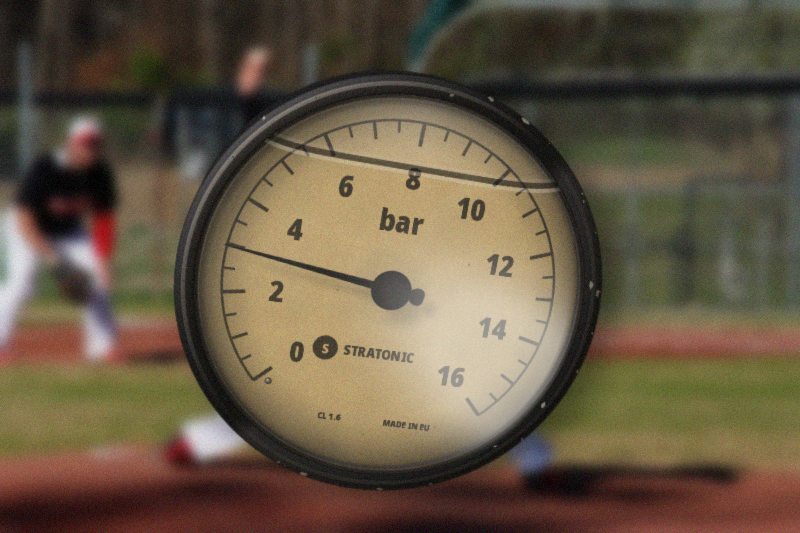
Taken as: 3 bar
